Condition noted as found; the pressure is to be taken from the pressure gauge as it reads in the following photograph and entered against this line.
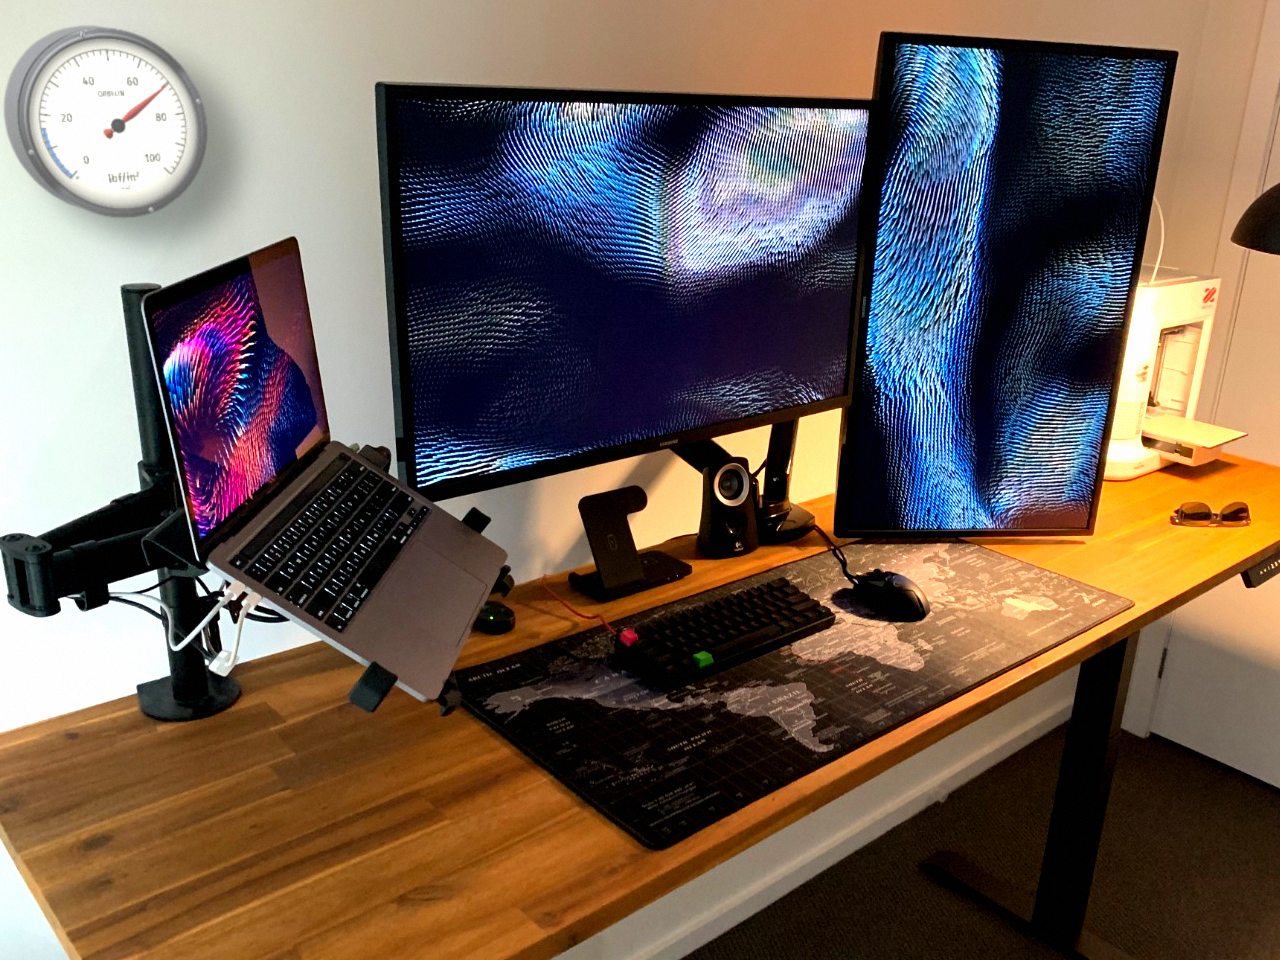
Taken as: 70 psi
